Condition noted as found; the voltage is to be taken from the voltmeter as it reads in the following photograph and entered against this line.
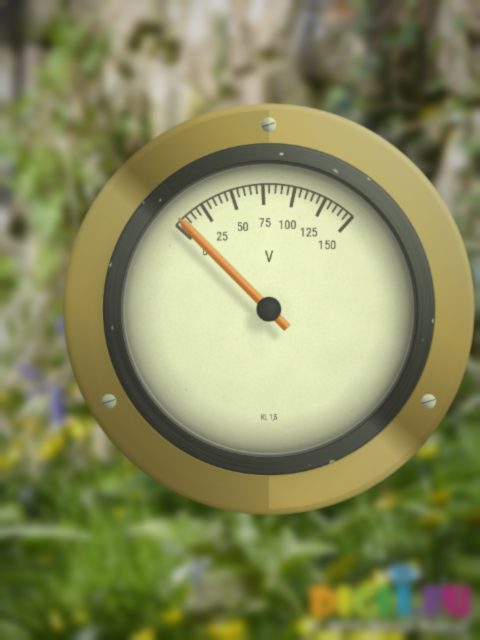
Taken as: 5 V
